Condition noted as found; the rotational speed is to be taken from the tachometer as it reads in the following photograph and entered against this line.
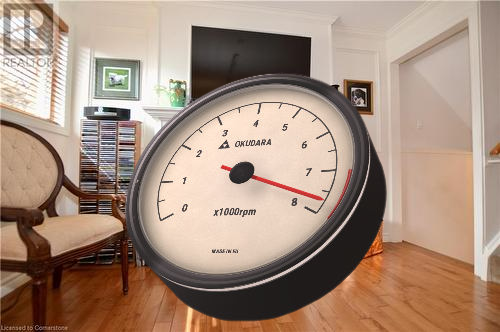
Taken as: 7750 rpm
